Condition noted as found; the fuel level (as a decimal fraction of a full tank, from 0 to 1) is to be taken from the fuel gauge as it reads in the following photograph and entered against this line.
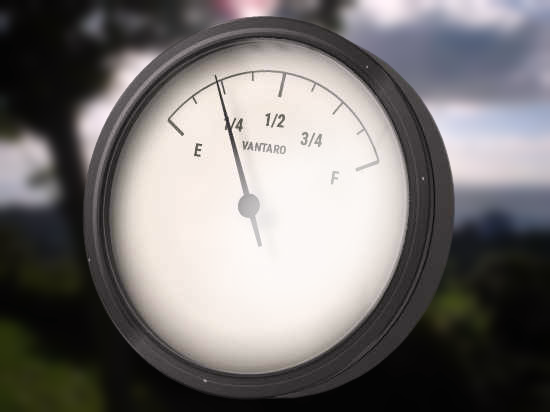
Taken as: 0.25
